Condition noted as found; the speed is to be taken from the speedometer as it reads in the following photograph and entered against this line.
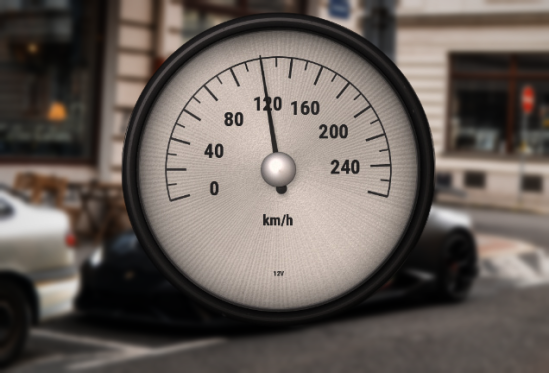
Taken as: 120 km/h
